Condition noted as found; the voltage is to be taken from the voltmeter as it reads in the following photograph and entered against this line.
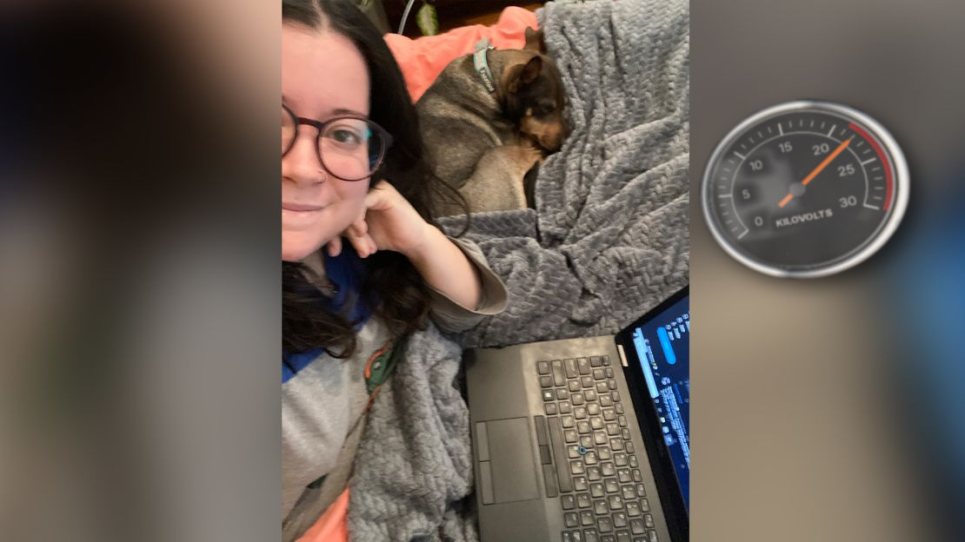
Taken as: 22 kV
